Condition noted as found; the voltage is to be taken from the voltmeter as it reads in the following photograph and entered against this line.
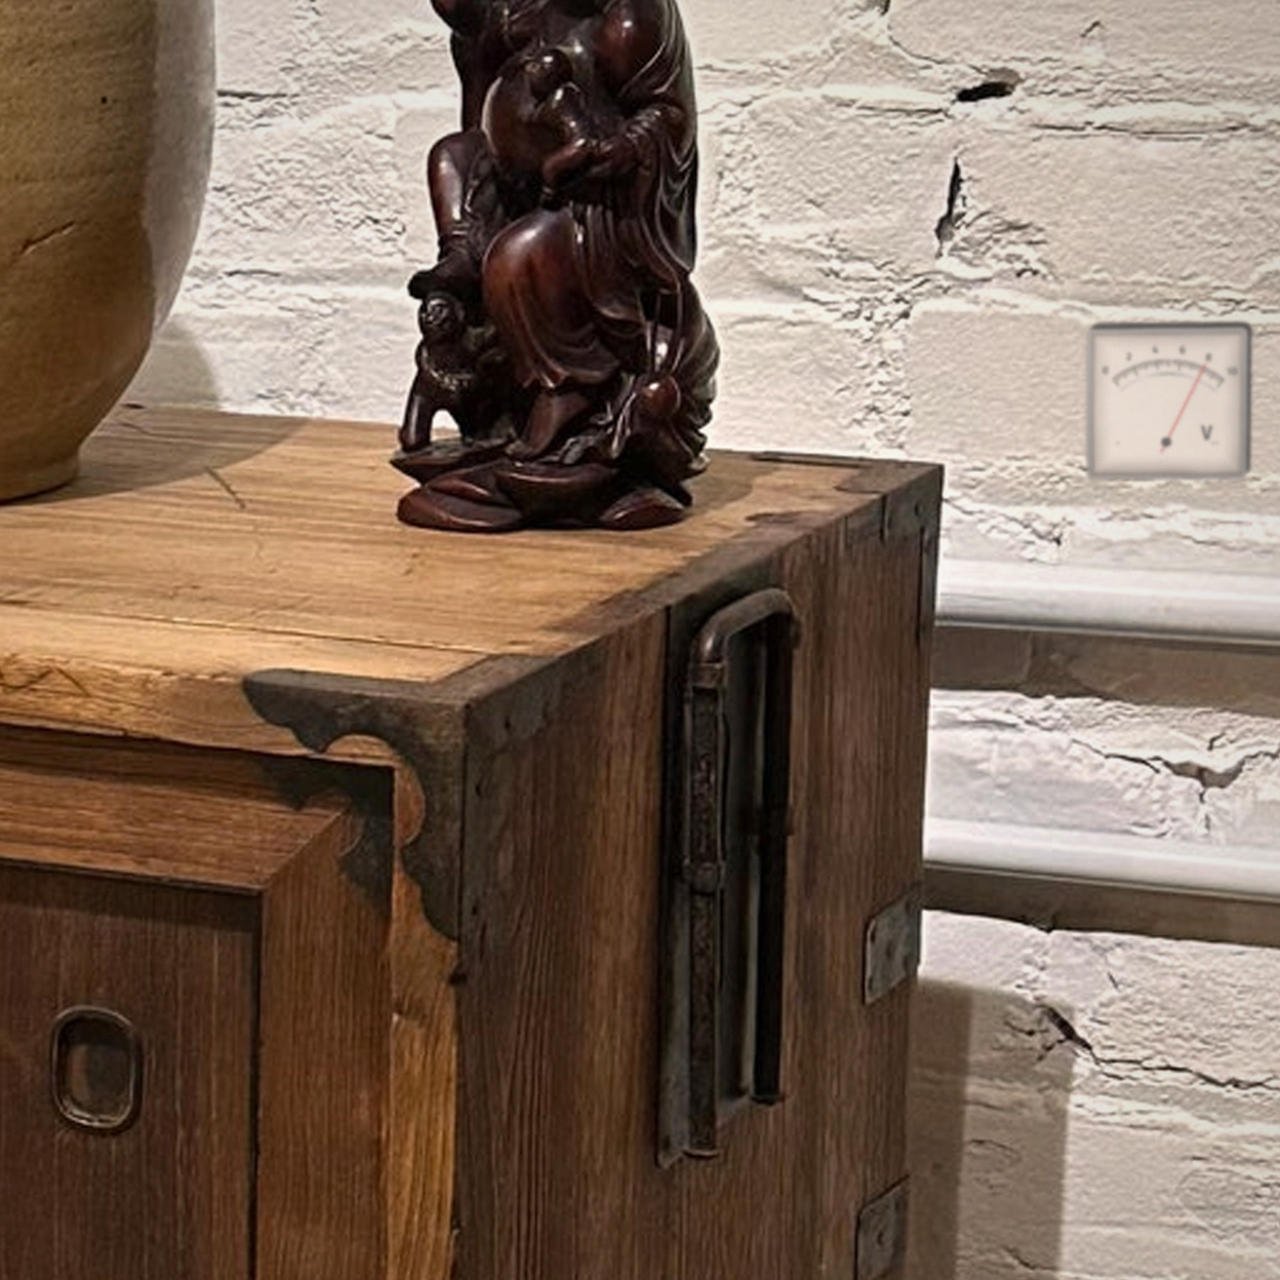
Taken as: 8 V
